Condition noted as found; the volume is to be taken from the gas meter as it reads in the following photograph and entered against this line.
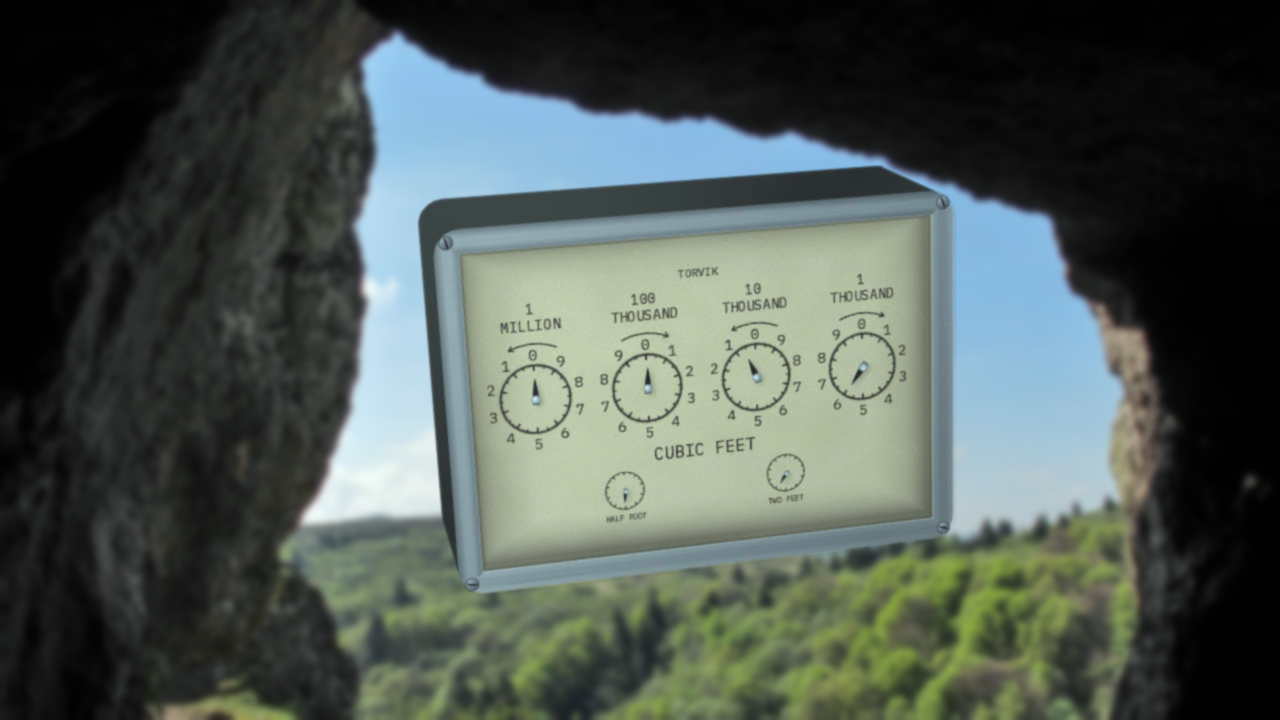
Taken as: 600 ft³
